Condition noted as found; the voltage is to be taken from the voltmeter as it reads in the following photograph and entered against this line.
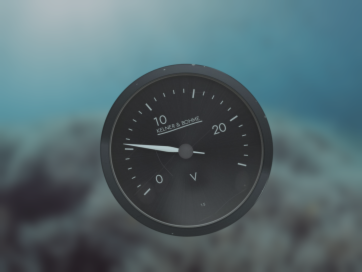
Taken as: 5.5 V
